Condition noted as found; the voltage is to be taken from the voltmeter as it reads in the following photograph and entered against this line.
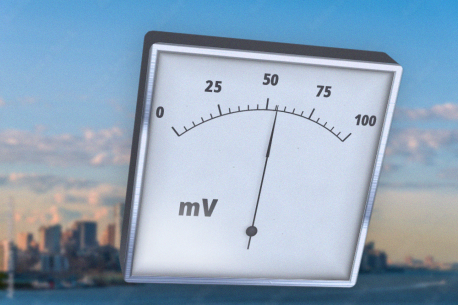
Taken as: 55 mV
